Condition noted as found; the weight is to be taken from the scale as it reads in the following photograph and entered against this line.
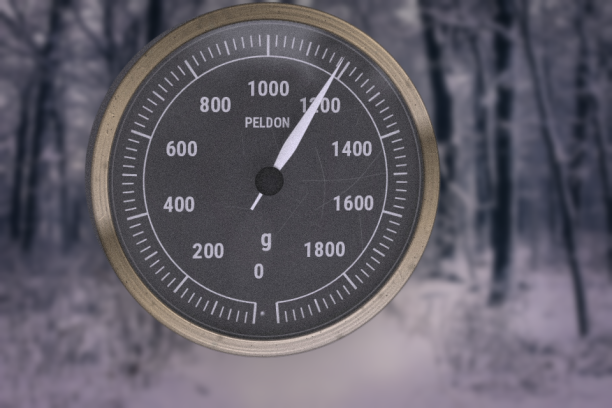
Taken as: 1180 g
